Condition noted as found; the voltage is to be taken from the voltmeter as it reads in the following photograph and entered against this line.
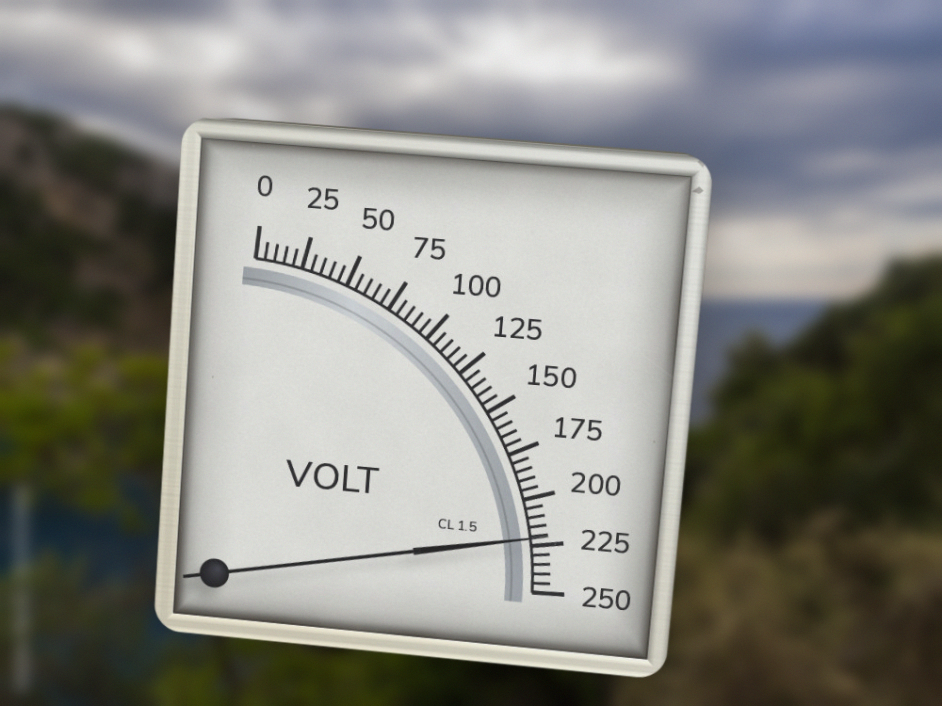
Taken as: 220 V
